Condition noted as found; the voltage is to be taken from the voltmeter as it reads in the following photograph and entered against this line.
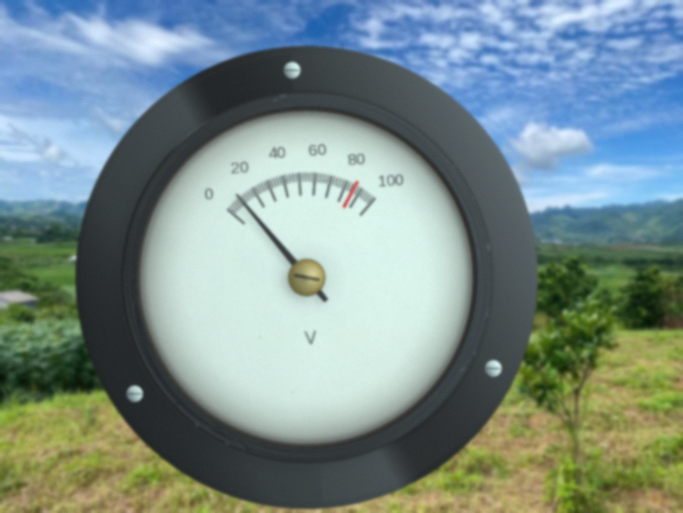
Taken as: 10 V
